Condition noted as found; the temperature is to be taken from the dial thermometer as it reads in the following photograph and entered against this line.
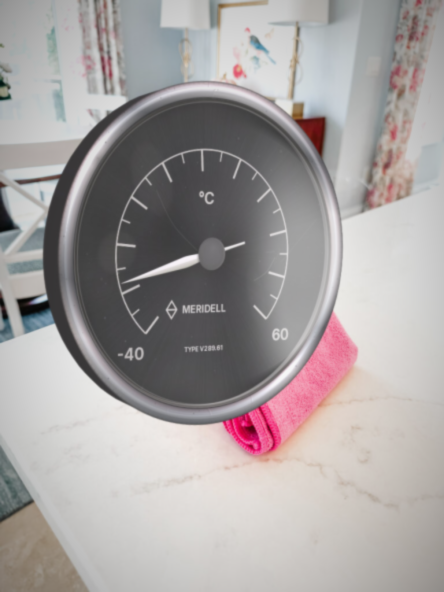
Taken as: -27.5 °C
